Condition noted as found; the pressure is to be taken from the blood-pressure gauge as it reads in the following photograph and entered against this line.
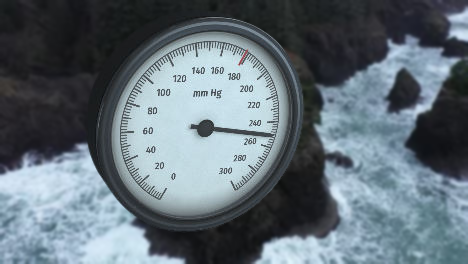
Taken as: 250 mmHg
